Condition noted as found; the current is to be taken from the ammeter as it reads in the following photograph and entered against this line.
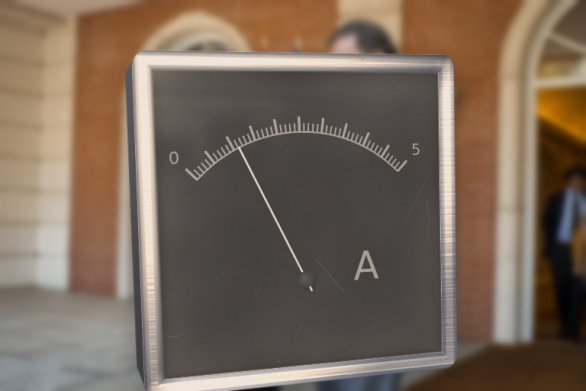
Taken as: 1.1 A
